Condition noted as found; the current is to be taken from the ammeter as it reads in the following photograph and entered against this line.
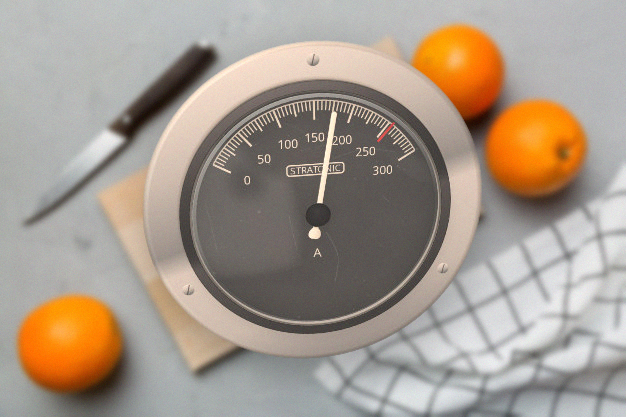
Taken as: 175 A
